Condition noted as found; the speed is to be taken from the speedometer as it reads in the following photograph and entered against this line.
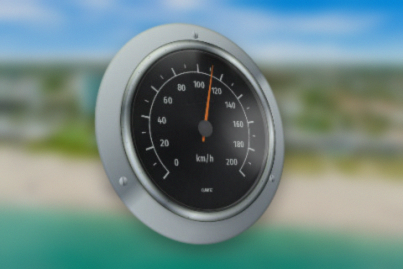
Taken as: 110 km/h
